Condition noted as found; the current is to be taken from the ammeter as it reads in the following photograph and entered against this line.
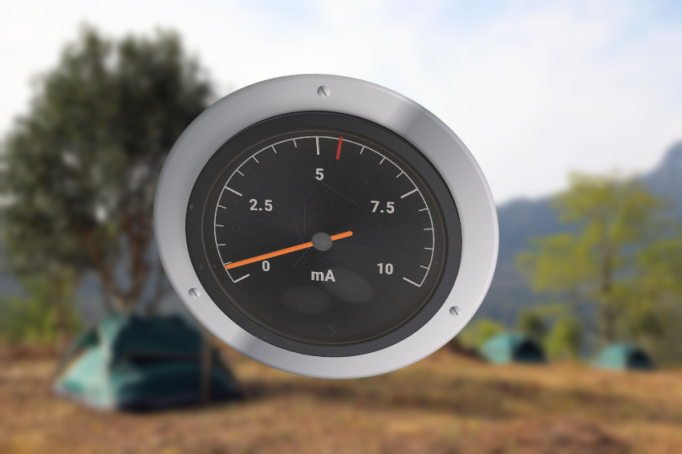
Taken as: 0.5 mA
